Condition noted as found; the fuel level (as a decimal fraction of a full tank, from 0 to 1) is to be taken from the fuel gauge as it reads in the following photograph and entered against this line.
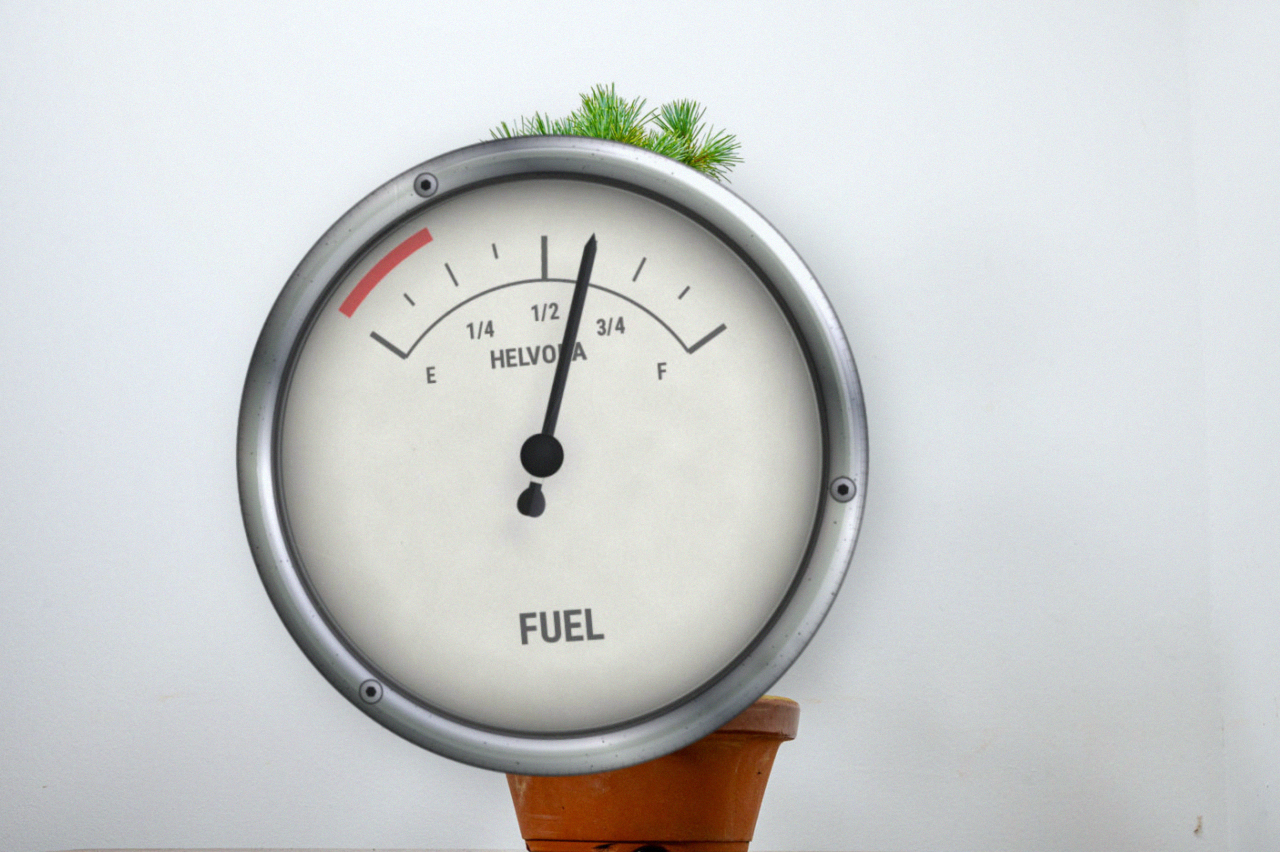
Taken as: 0.625
